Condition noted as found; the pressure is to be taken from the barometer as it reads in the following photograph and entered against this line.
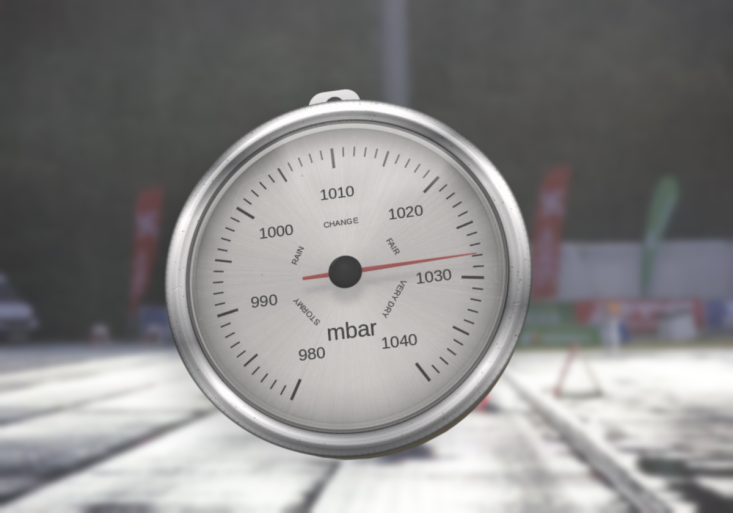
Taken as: 1028 mbar
